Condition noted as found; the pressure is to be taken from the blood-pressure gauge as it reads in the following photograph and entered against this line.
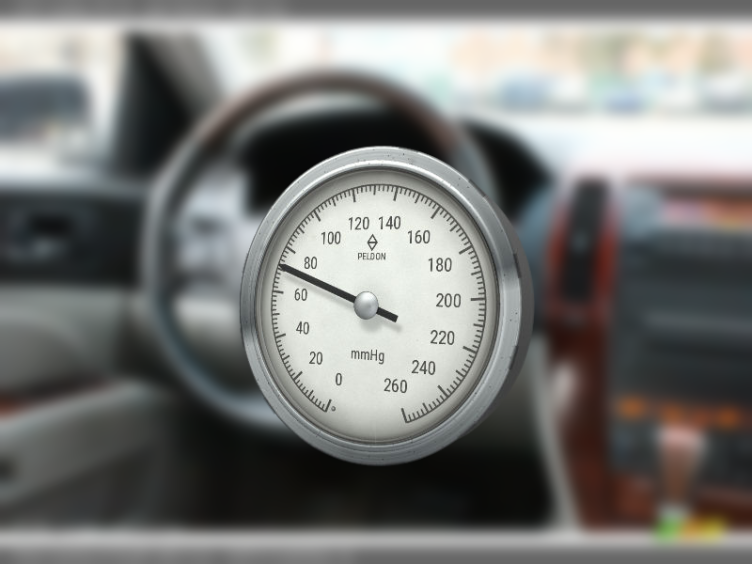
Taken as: 72 mmHg
